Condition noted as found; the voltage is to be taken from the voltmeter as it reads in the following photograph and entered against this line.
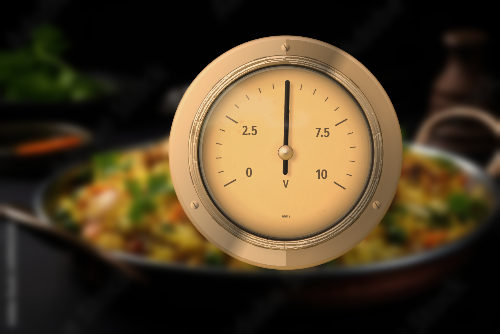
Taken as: 5 V
